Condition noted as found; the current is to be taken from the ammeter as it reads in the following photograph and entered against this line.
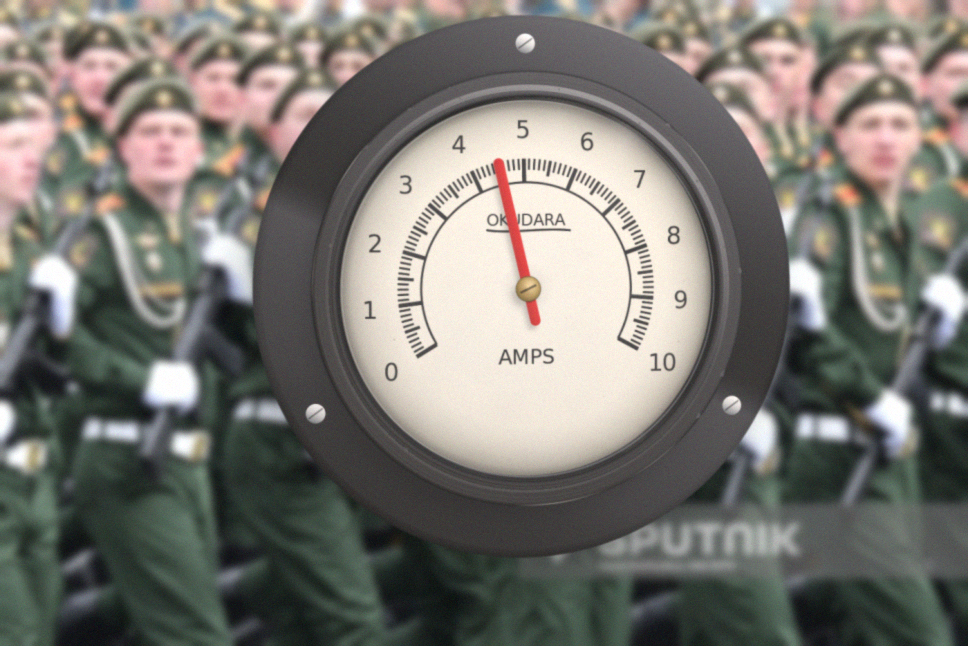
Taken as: 4.5 A
